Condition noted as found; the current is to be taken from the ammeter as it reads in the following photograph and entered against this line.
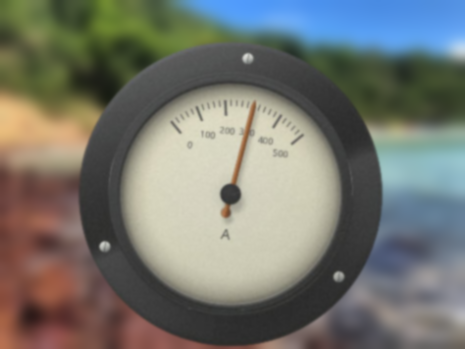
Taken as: 300 A
